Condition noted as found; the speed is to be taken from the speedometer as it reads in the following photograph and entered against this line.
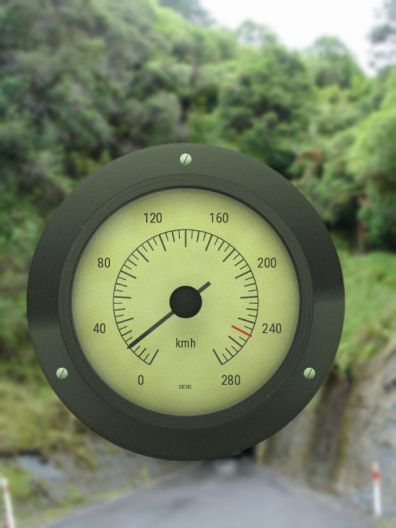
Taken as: 20 km/h
